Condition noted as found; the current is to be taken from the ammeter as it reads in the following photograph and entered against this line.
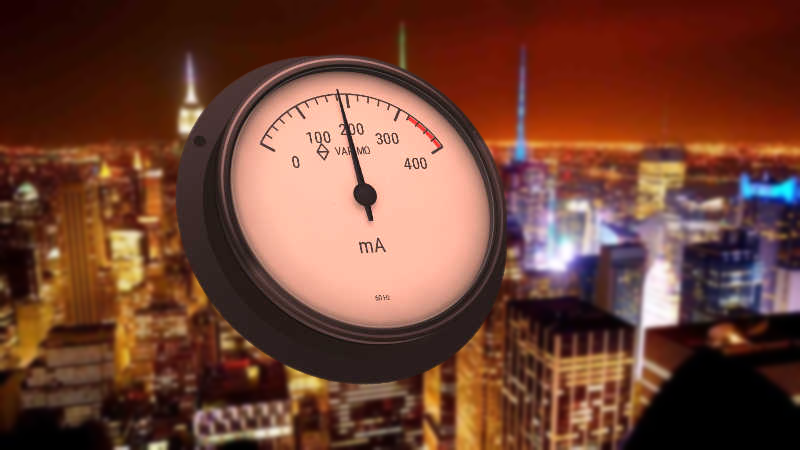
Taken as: 180 mA
